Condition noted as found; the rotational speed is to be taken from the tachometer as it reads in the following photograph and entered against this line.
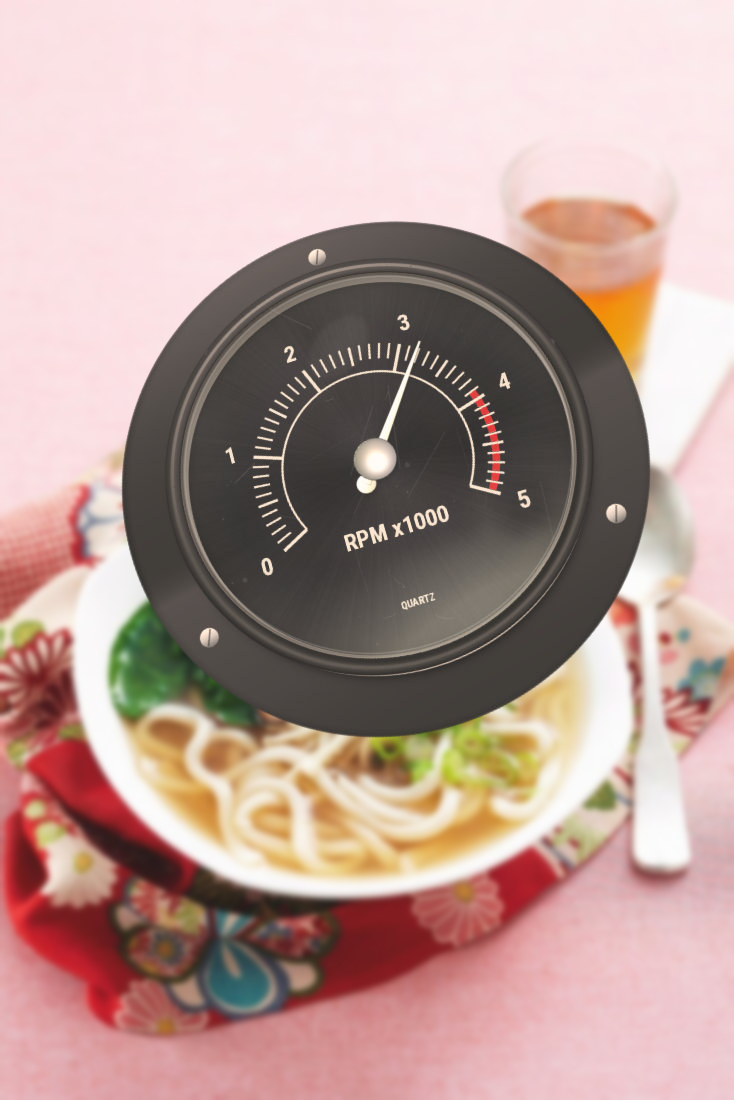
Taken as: 3200 rpm
